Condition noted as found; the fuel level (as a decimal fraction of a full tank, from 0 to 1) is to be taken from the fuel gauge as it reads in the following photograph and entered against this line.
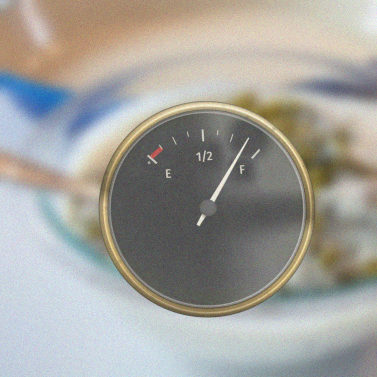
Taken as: 0.875
